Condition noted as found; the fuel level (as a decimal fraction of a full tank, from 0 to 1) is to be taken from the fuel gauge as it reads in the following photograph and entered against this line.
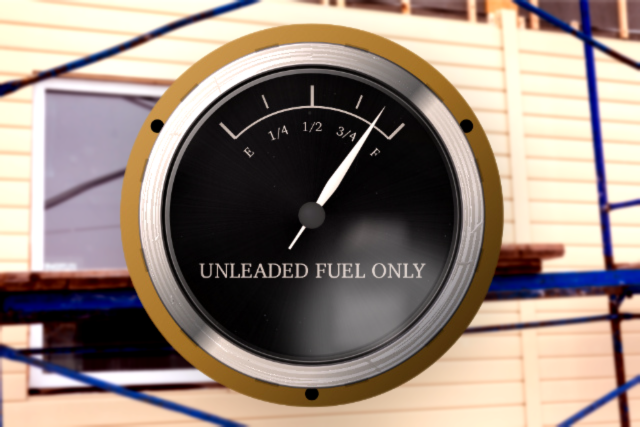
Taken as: 0.875
